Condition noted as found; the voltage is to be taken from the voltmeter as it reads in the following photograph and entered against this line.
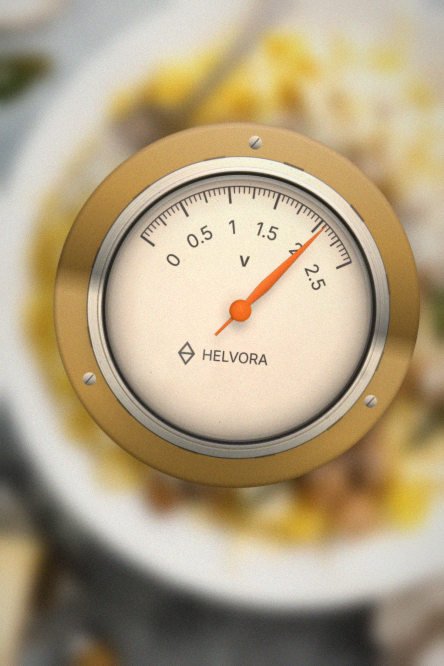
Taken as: 2.05 V
